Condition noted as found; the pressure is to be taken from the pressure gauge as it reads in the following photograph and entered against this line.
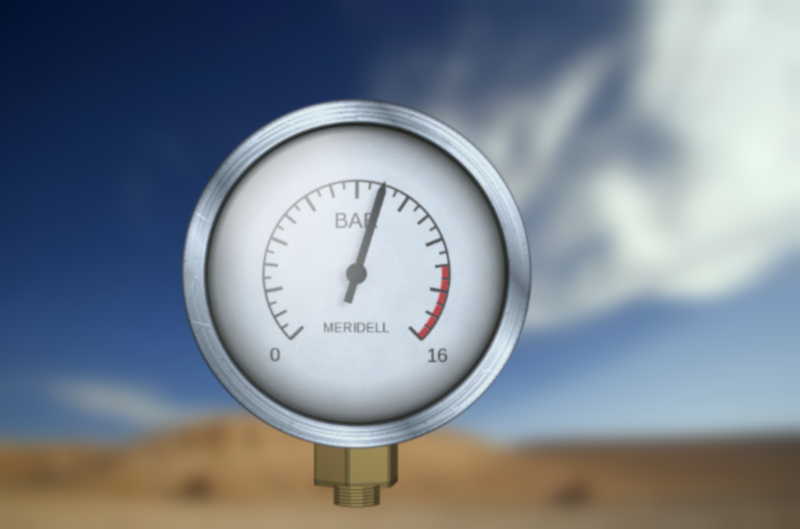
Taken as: 9 bar
